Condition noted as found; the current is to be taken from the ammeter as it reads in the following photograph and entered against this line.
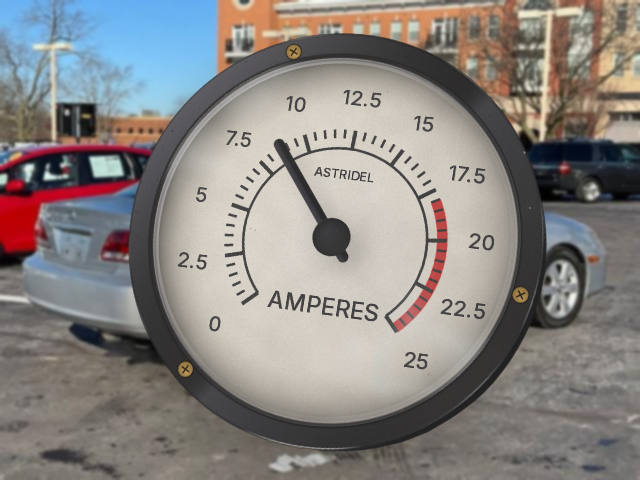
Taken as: 8.75 A
